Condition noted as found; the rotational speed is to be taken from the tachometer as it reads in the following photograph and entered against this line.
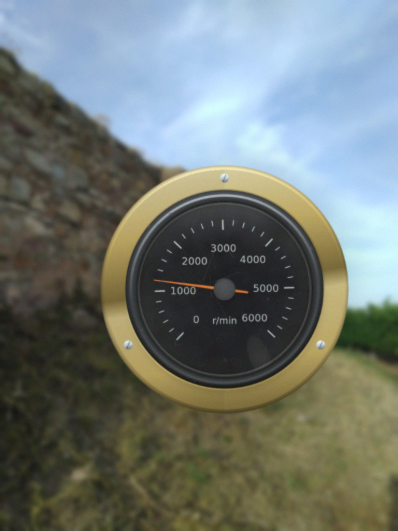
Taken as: 1200 rpm
